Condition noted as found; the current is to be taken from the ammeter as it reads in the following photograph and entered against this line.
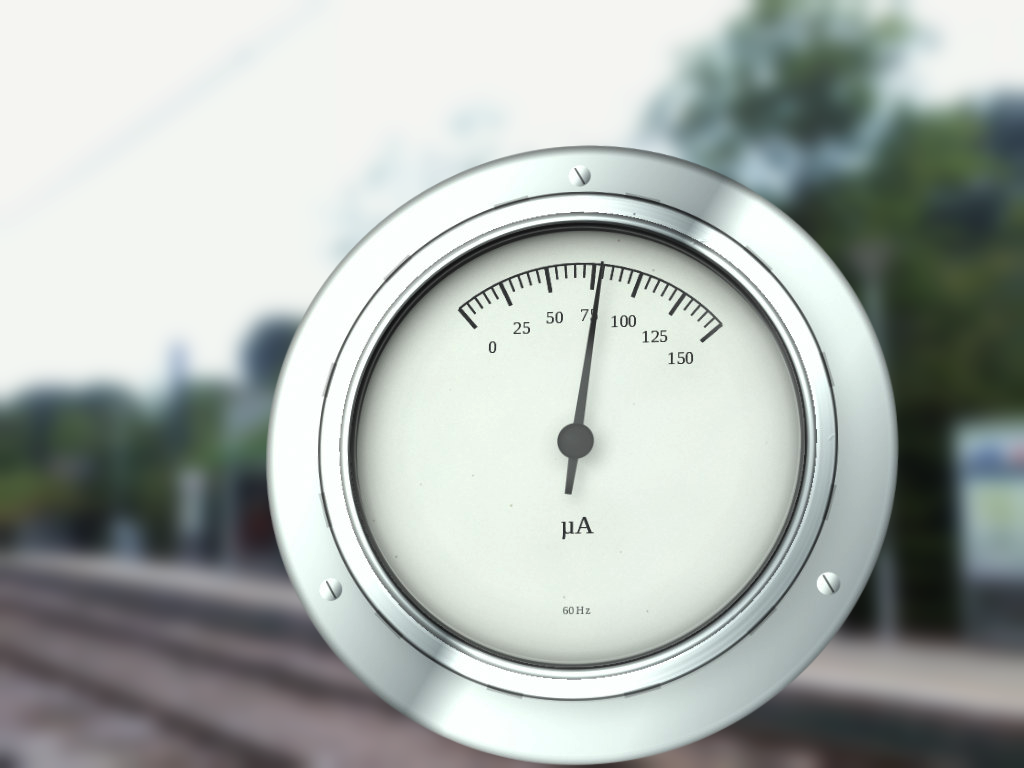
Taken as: 80 µA
